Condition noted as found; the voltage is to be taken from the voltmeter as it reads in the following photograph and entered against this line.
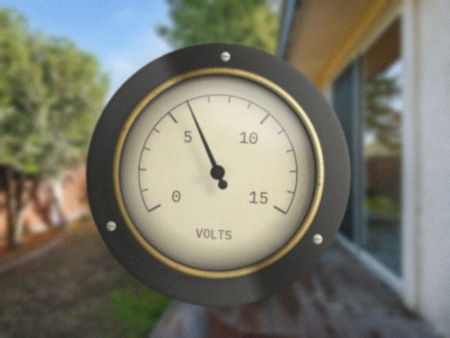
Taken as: 6 V
